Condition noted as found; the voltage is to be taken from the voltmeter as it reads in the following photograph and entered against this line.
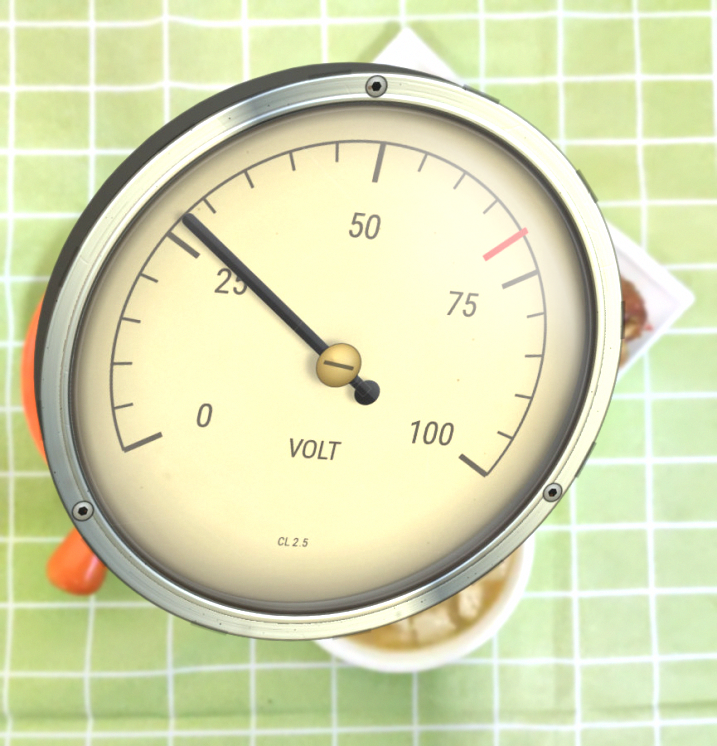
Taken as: 27.5 V
